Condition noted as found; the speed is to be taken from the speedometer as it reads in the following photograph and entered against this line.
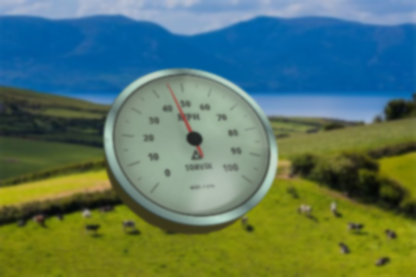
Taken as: 45 mph
